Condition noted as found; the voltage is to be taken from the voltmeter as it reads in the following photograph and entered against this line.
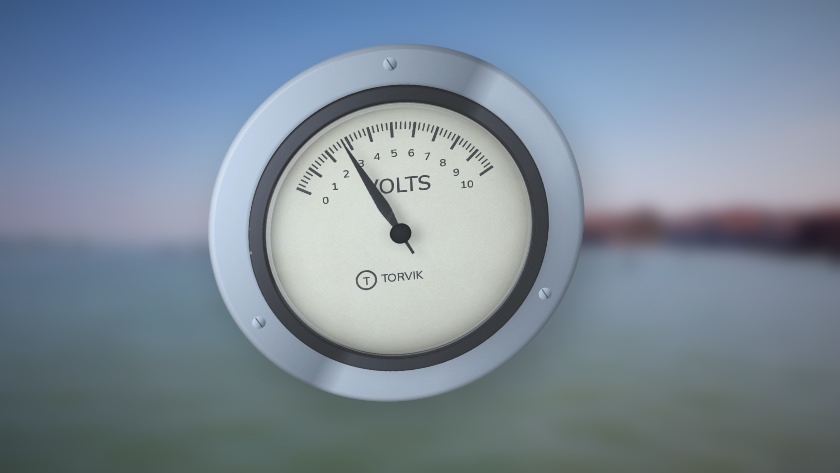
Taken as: 2.8 V
